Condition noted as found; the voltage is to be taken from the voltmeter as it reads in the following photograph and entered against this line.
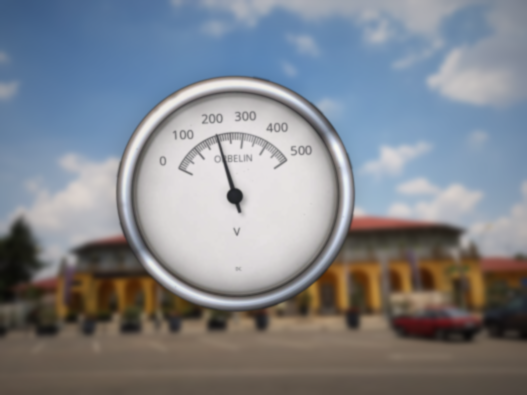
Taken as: 200 V
